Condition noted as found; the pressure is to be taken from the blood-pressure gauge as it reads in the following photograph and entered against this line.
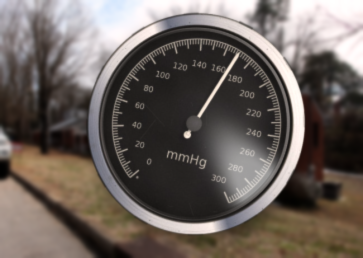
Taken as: 170 mmHg
